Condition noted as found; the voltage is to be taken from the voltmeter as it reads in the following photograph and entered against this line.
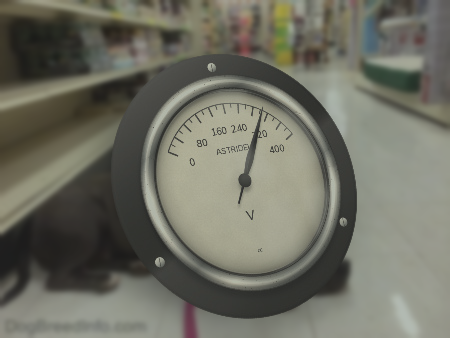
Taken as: 300 V
